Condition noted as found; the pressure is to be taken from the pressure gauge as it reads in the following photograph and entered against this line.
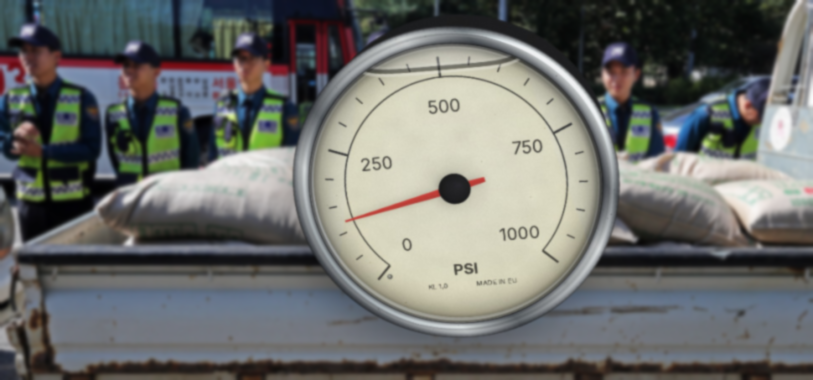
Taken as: 125 psi
